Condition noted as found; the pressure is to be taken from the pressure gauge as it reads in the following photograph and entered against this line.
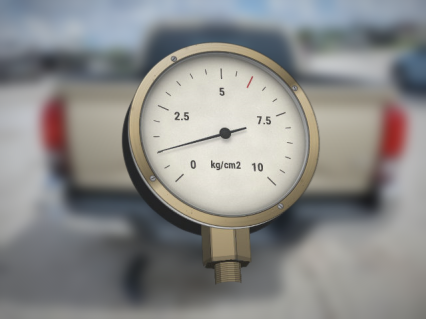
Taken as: 1 kg/cm²
